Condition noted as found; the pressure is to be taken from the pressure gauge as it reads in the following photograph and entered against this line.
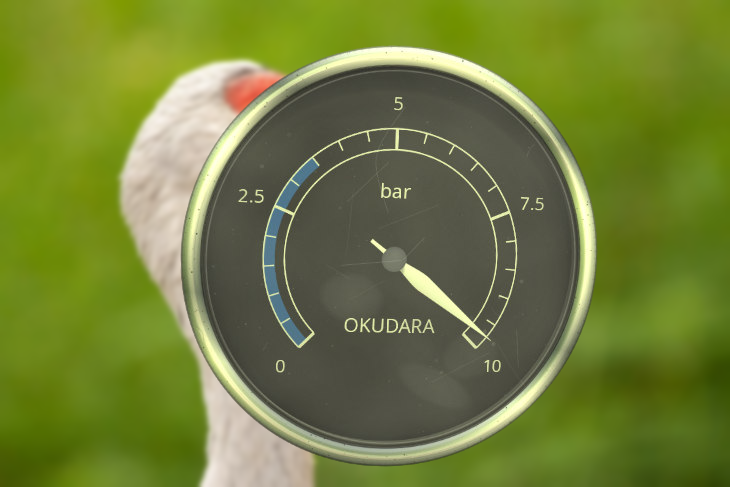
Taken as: 9.75 bar
